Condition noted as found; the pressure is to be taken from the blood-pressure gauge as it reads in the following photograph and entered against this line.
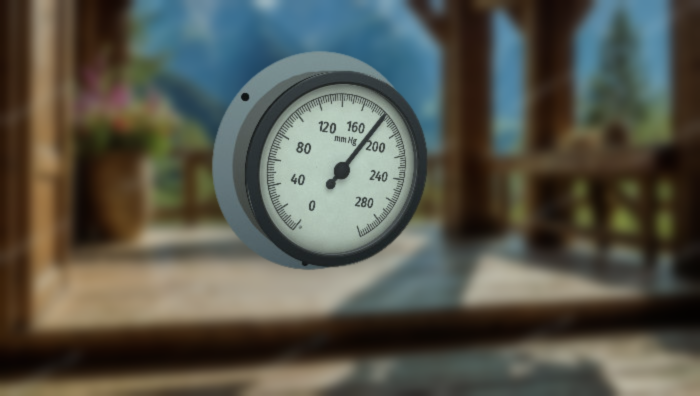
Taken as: 180 mmHg
